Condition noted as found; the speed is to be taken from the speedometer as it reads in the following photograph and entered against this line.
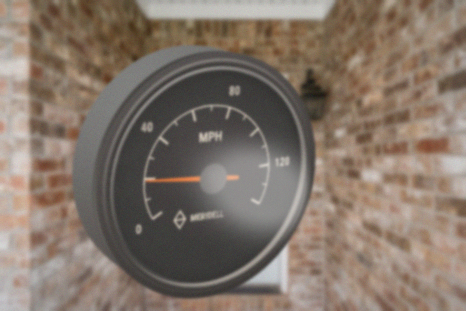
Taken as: 20 mph
